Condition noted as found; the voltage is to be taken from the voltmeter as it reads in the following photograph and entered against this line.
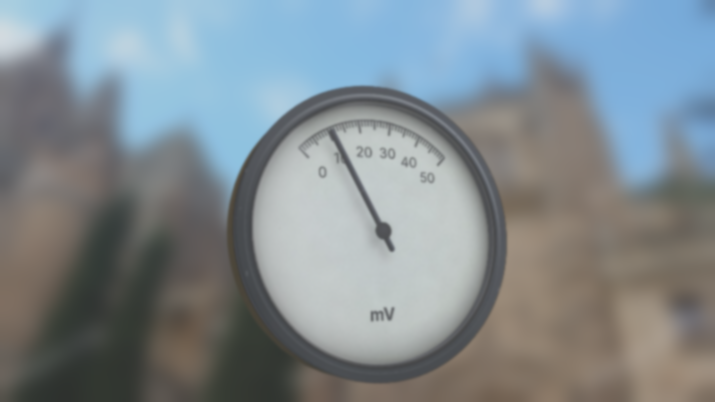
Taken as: 10 mV
